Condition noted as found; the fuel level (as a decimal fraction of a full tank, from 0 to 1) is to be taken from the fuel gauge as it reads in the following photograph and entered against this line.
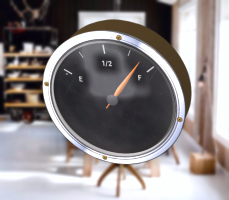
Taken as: 0.875
